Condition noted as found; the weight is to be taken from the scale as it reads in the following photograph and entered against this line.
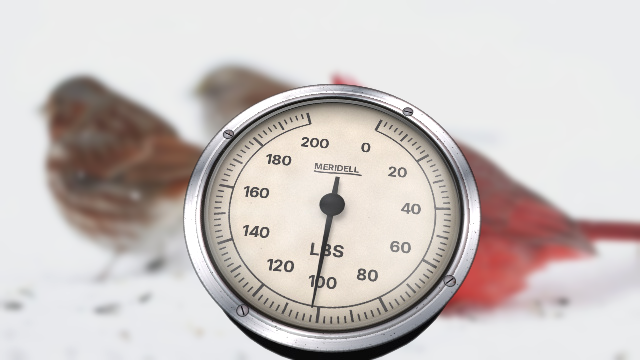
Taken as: 102 lb
